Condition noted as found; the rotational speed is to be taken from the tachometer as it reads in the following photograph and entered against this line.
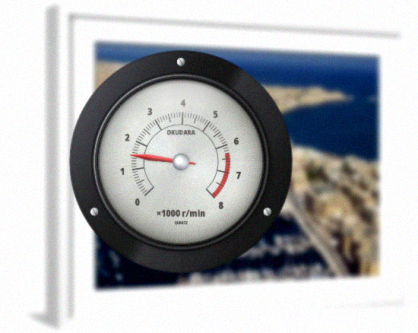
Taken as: 1500 rpm
